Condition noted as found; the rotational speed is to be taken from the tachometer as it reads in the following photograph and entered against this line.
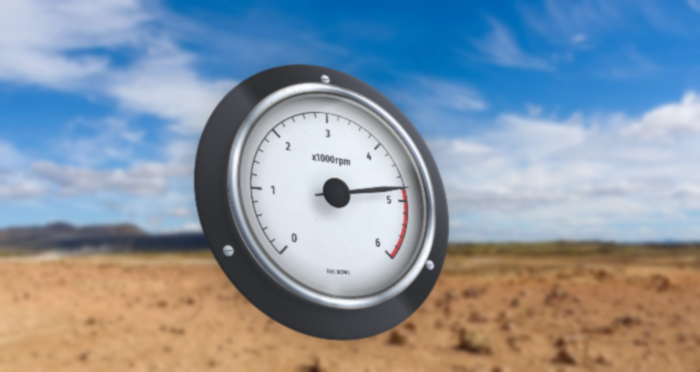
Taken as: 4800 rpm
